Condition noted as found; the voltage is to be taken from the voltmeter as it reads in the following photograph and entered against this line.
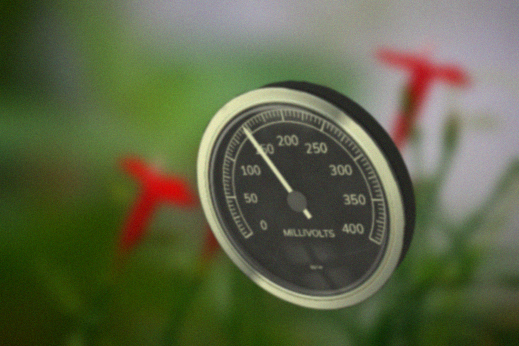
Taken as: 150 mV
